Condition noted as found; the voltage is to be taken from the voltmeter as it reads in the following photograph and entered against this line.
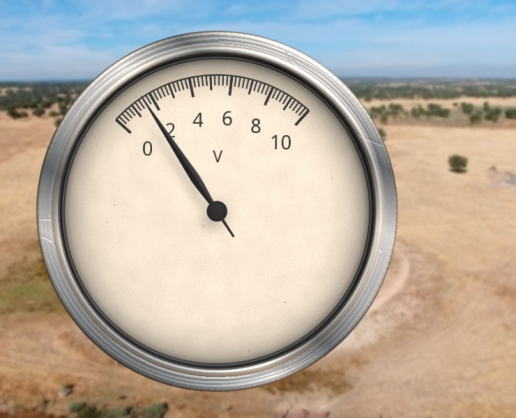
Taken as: 1.6 V
